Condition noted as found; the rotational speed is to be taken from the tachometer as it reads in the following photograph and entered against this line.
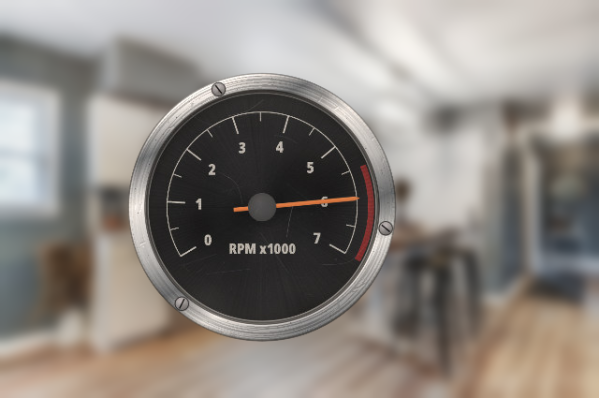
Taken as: 6000 rpm
